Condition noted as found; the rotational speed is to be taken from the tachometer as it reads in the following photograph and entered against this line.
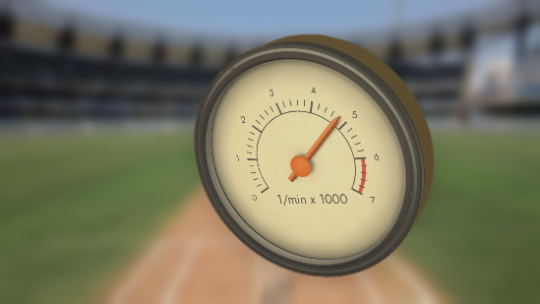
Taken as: 4800 rpm
